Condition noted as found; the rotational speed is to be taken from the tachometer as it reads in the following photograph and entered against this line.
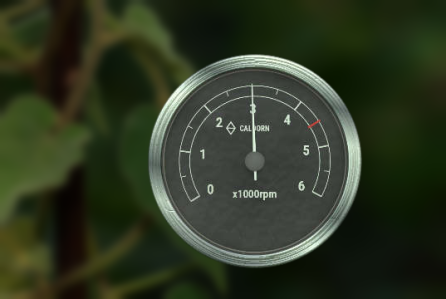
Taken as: 3000 rpm
